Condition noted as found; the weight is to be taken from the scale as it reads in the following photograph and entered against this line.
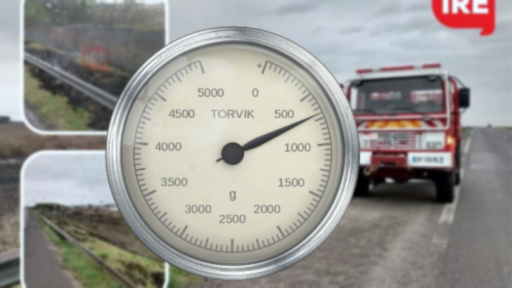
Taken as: 700 g
